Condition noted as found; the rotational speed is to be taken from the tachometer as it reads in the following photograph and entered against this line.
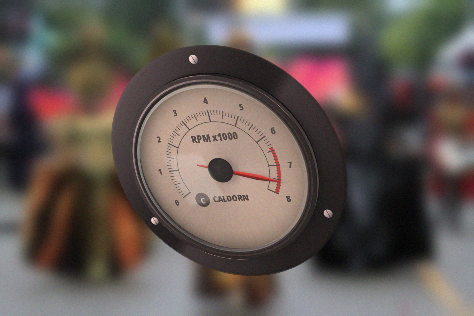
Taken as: 7500 rpm
